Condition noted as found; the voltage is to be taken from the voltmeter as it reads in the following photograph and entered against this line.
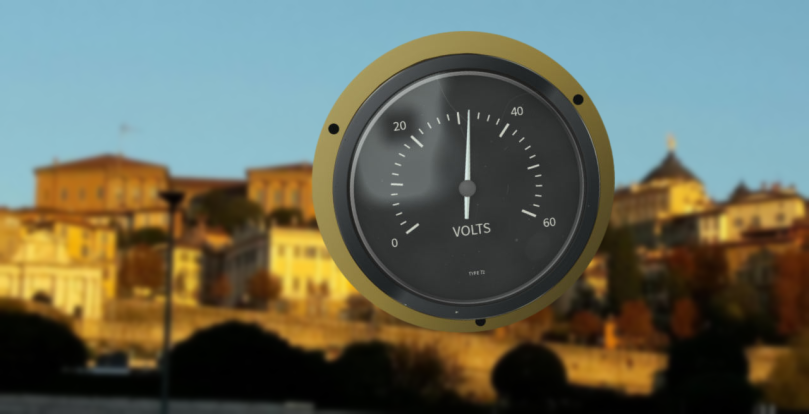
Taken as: 32 V
